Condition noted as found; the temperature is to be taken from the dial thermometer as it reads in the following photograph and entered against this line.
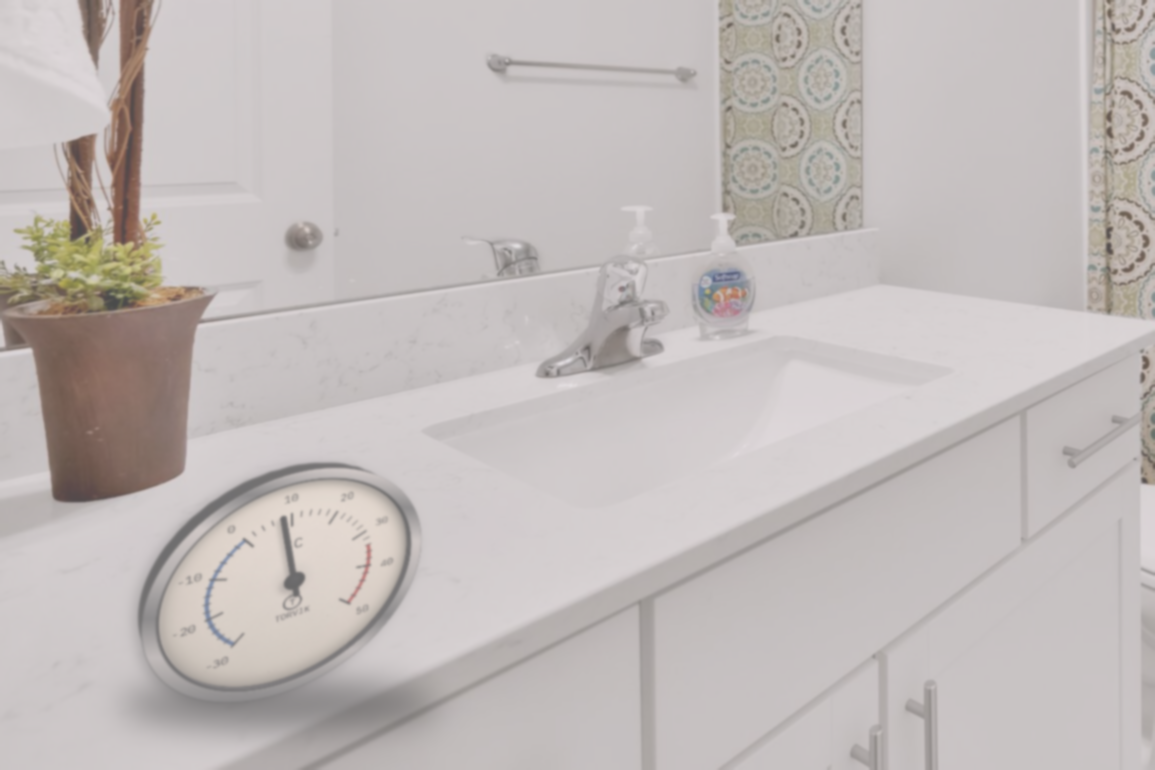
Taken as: 8 °C
